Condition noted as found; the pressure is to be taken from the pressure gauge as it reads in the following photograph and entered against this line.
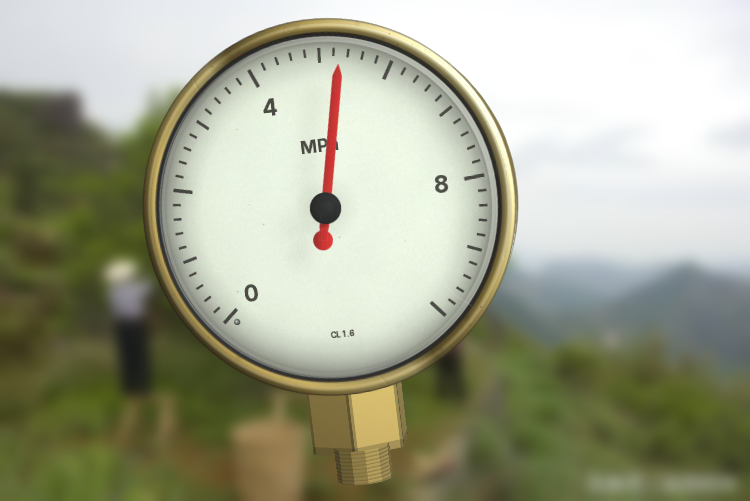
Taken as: 5.3 MPa
